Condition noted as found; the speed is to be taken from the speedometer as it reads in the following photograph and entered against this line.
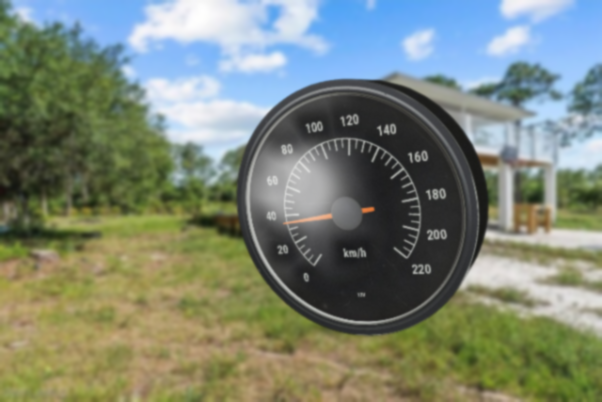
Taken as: 35 km/h
